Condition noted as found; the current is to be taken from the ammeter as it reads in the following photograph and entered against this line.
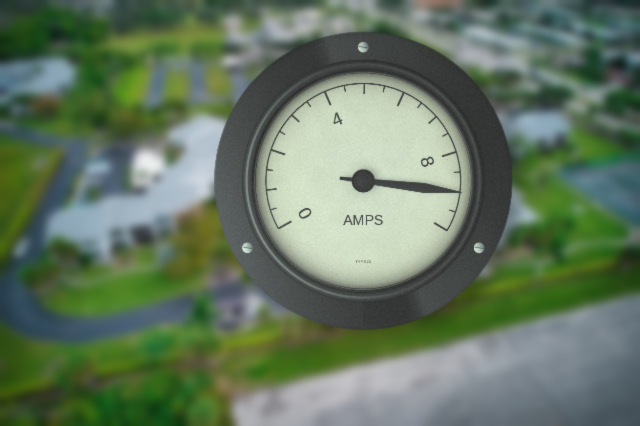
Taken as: 9 A
